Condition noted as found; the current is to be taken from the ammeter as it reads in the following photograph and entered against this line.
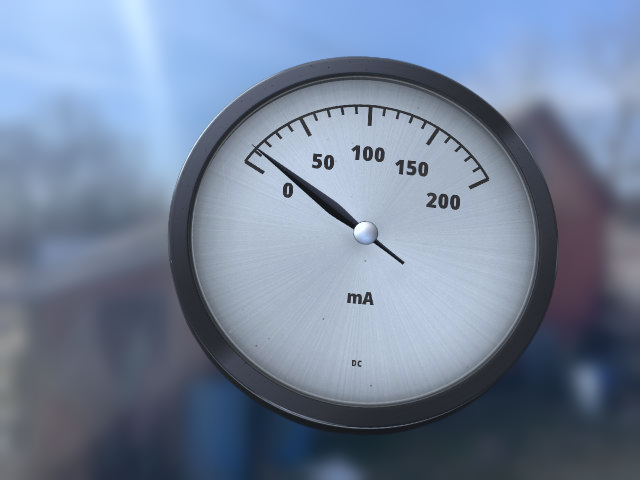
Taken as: 10 mA
